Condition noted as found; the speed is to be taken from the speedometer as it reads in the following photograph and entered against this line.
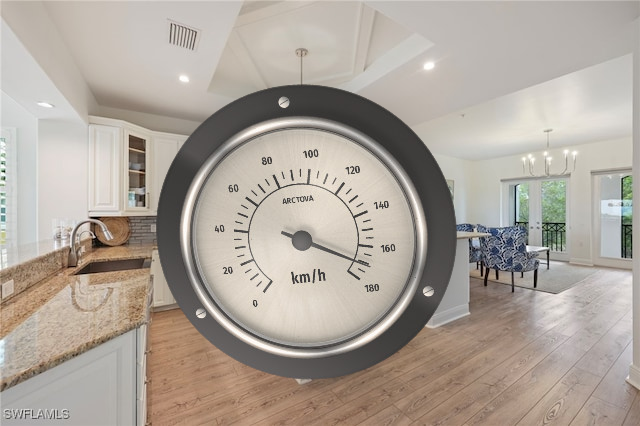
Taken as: 170 km/h
